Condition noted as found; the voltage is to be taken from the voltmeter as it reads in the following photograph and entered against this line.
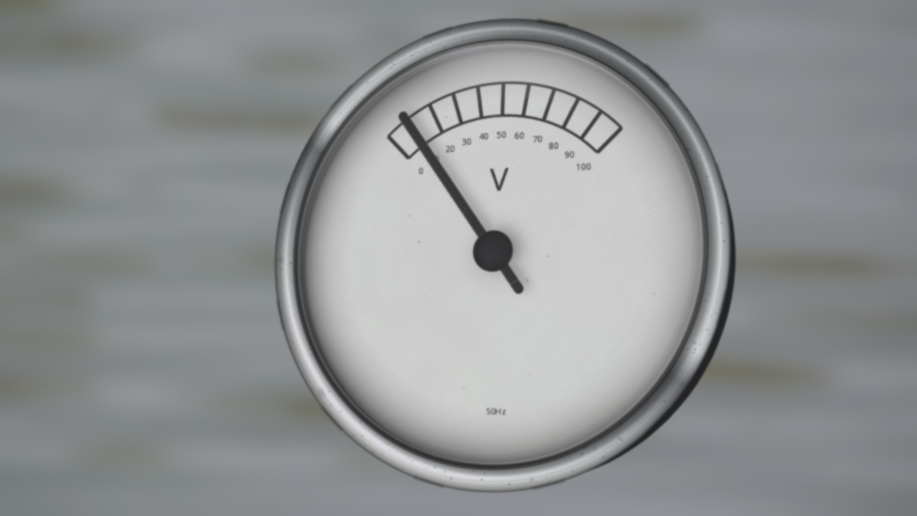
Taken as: 10 V
